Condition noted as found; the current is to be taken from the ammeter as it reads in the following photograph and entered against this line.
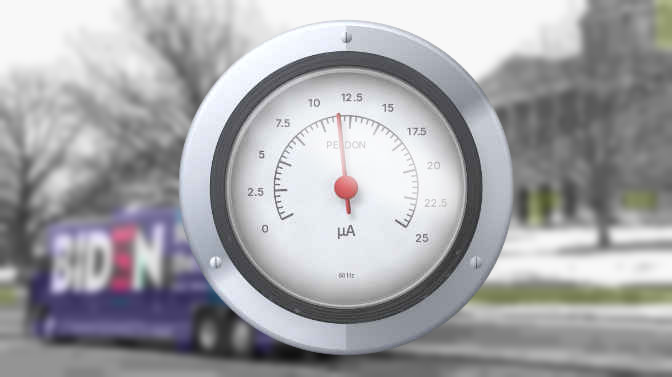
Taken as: 11.5 µA
